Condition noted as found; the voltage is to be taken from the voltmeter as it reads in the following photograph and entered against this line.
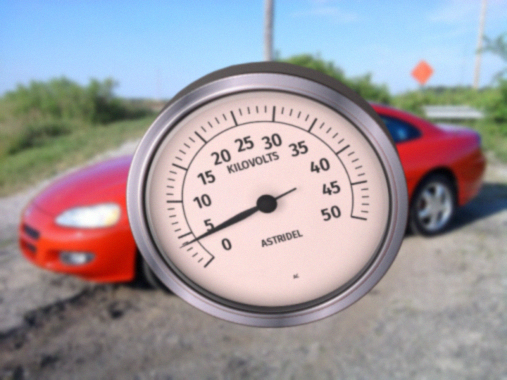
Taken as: 4 kV
